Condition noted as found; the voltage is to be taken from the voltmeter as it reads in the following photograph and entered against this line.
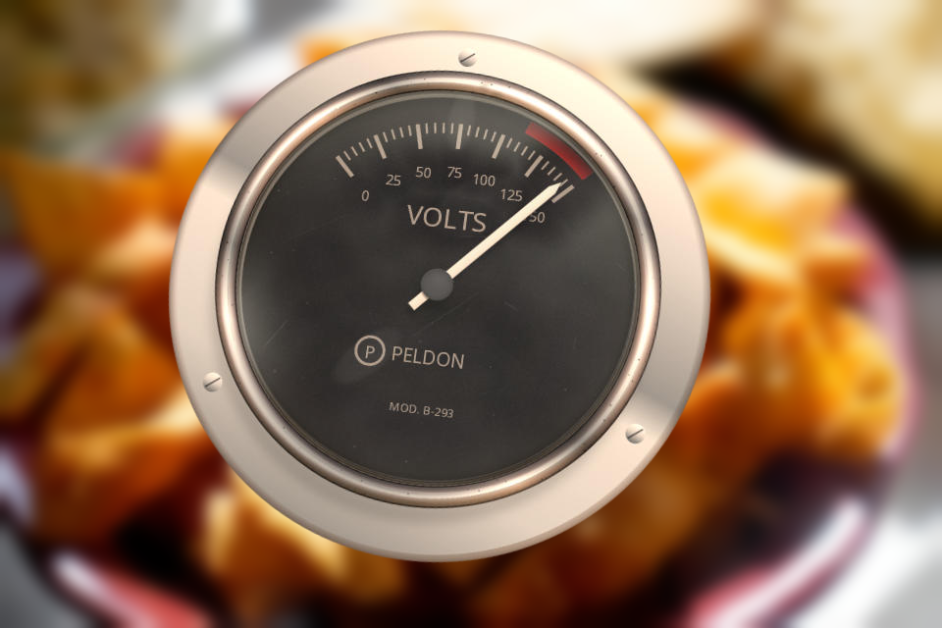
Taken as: 145 V
